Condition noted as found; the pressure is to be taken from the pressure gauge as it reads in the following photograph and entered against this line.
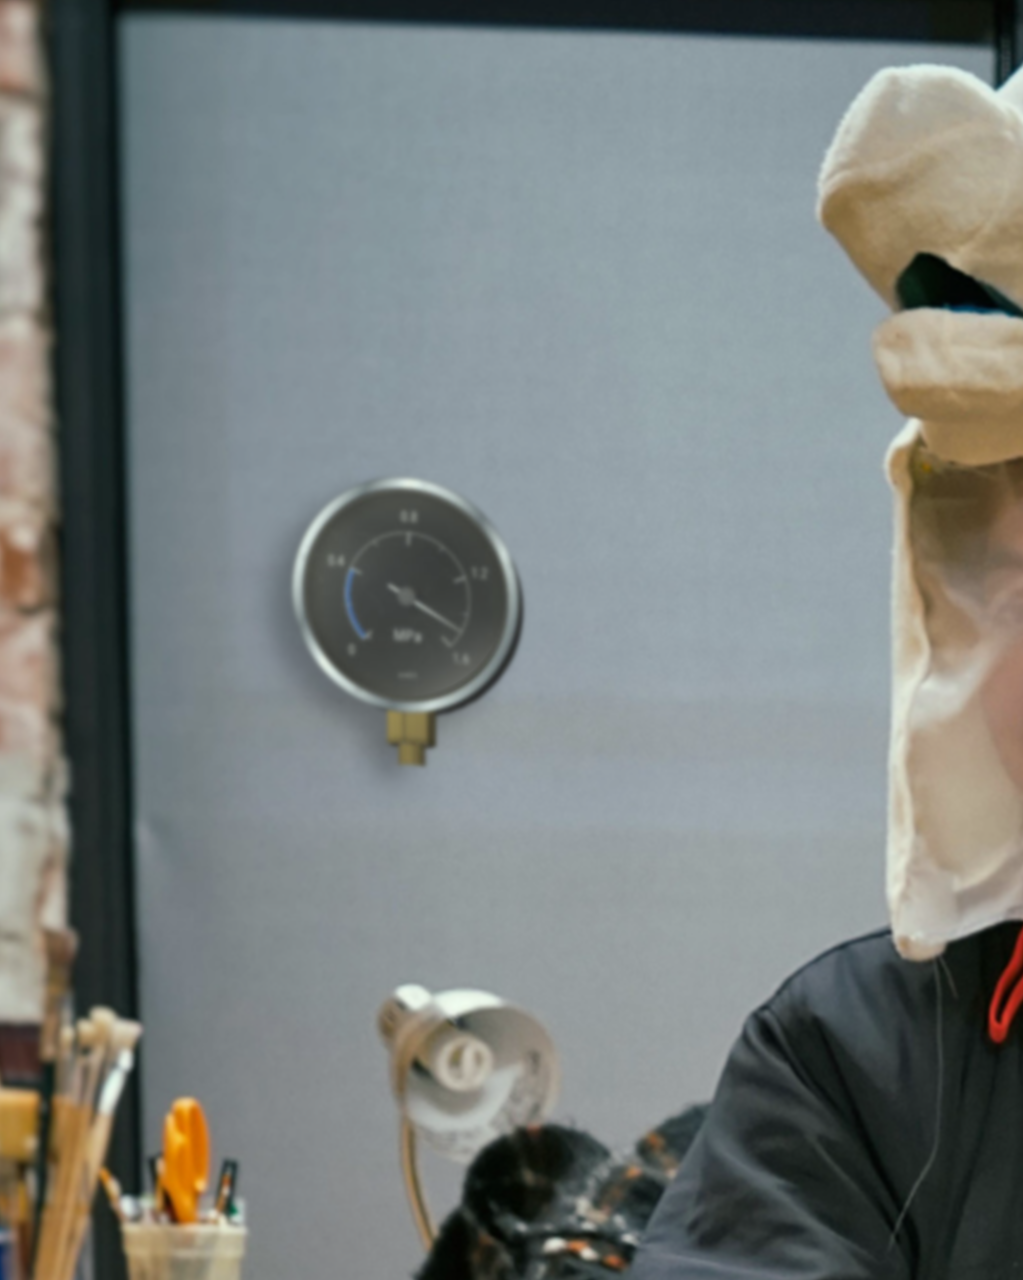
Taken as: 1.5 MPa
